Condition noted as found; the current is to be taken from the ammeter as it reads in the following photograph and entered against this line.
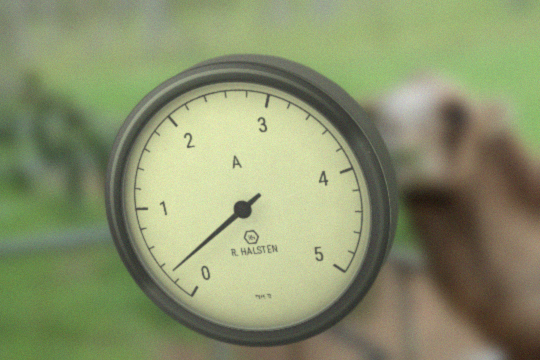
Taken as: 0.3 A
